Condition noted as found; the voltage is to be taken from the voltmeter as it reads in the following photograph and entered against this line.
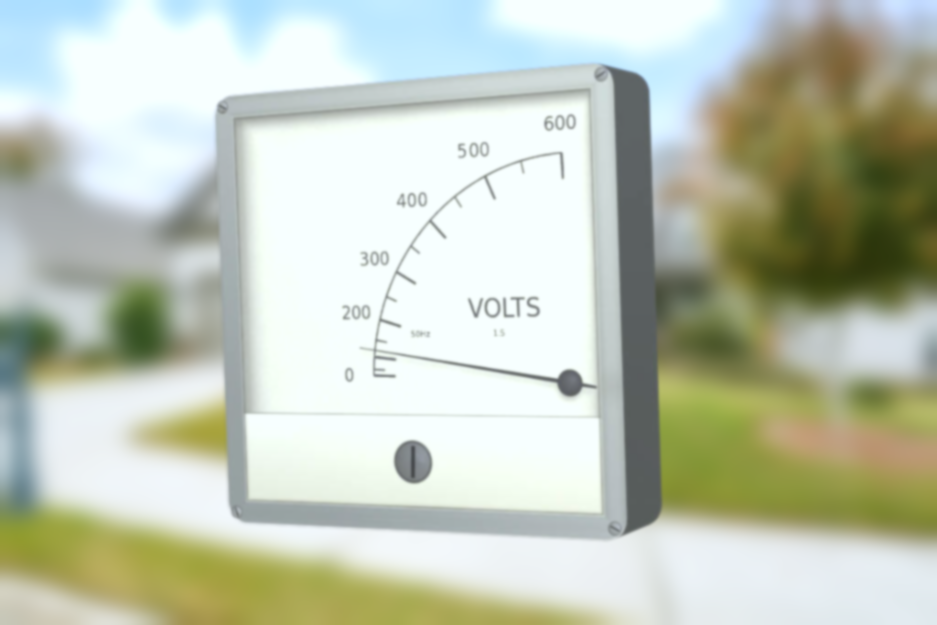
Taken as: 125 V
